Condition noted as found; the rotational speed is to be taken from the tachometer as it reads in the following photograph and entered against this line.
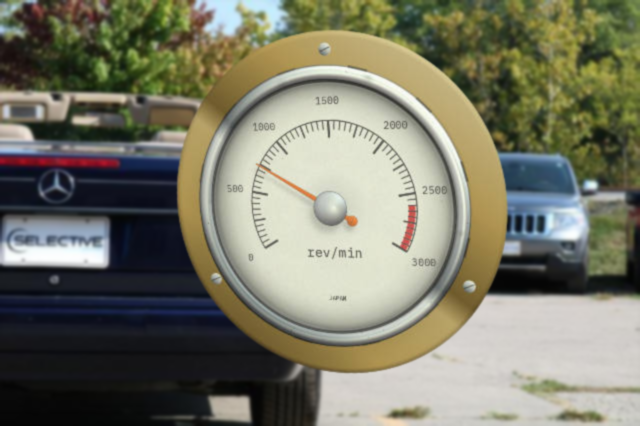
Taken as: 750 rpm
